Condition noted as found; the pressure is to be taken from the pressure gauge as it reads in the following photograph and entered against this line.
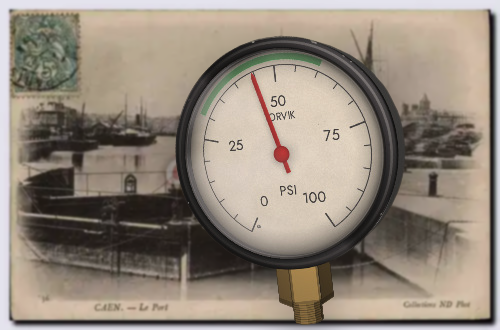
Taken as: 45 psi
